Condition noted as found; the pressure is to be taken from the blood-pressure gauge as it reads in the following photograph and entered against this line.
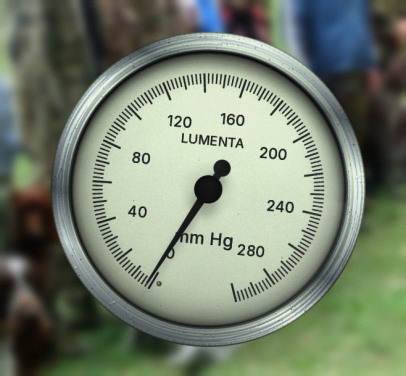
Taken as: 2 mmHg
